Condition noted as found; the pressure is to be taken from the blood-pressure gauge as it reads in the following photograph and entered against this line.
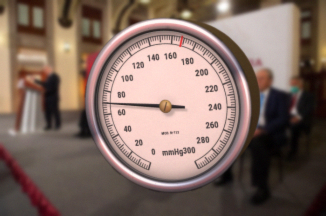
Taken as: 70 mmHg
